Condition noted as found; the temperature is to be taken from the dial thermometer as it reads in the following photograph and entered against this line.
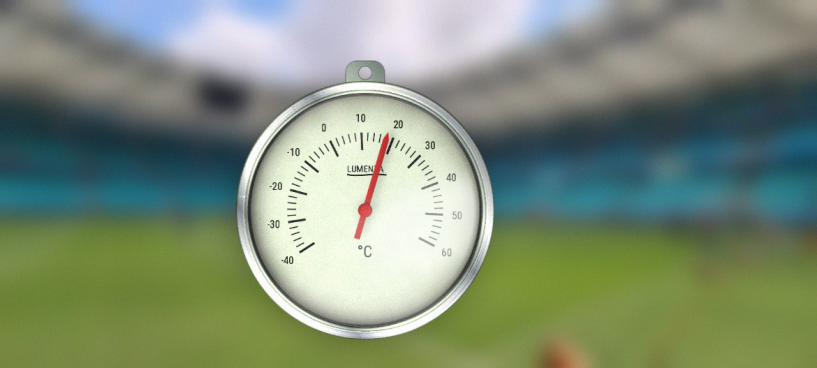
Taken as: 18 °C
